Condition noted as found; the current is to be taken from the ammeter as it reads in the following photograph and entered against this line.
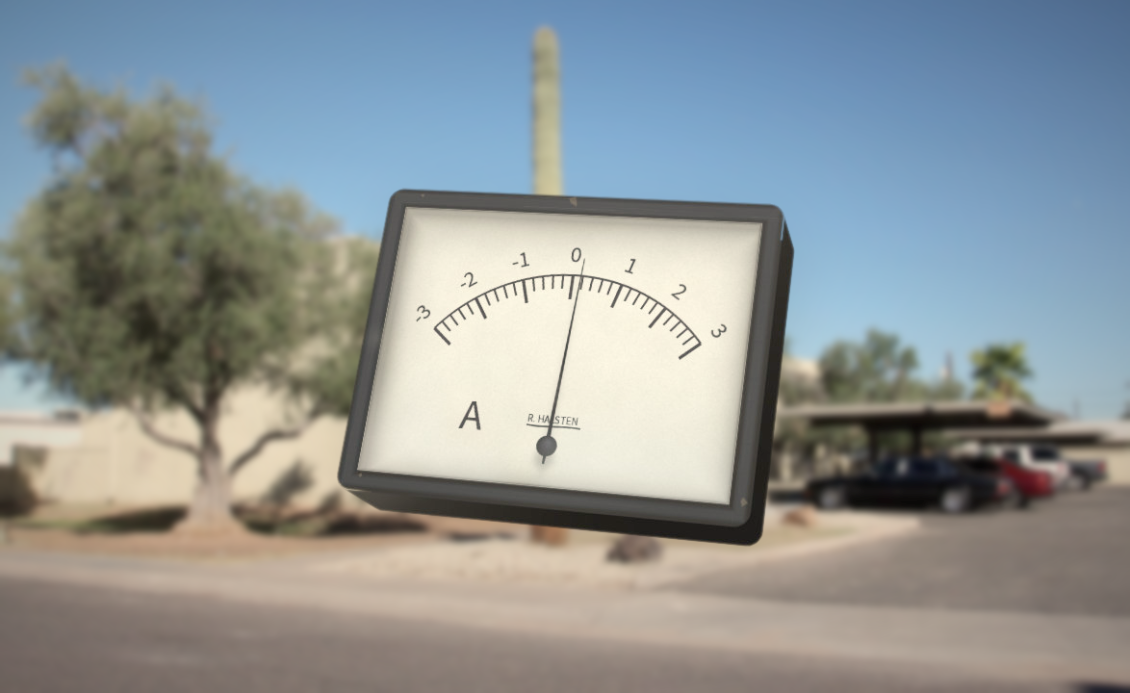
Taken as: 0.2 A
